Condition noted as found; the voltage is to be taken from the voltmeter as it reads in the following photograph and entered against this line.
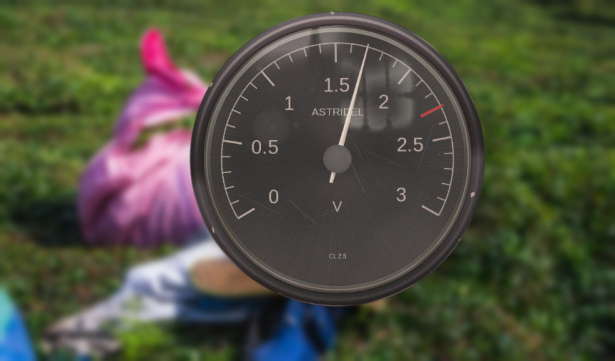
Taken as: 1.7 V
